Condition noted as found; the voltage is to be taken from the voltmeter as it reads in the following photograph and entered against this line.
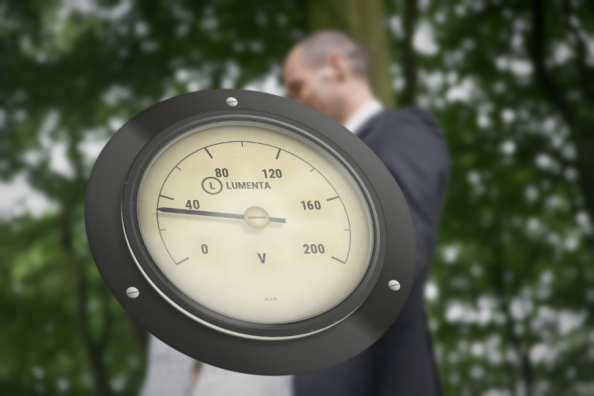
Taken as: 30 V
